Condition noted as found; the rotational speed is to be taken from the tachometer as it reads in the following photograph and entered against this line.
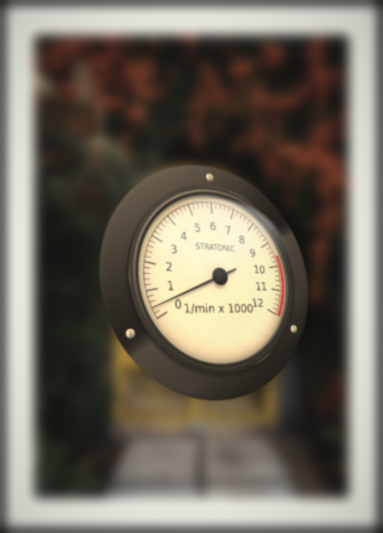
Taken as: 400 rpm
